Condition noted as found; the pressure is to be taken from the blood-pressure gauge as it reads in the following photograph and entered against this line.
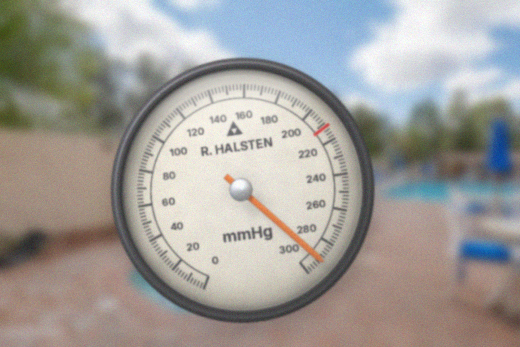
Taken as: 290 mmHg
